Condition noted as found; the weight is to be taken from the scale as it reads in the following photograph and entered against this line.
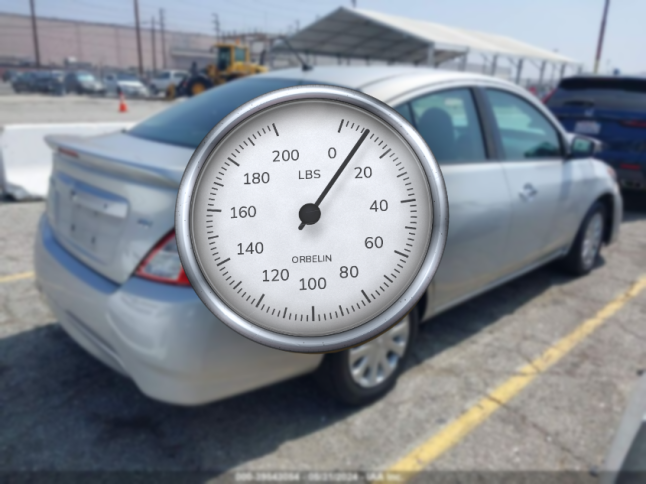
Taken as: 10 lb
